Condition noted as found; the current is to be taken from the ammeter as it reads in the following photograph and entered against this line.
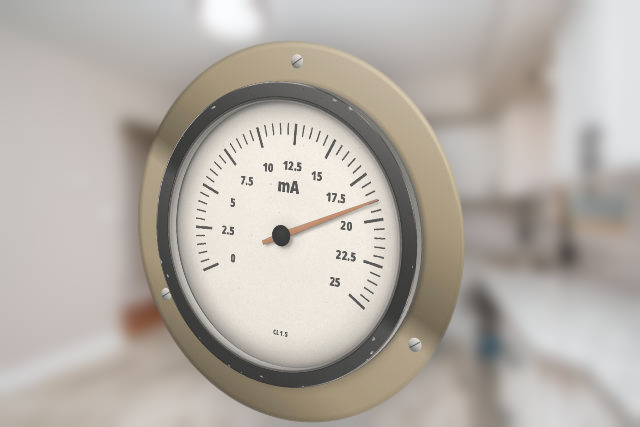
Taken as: 19 mA
